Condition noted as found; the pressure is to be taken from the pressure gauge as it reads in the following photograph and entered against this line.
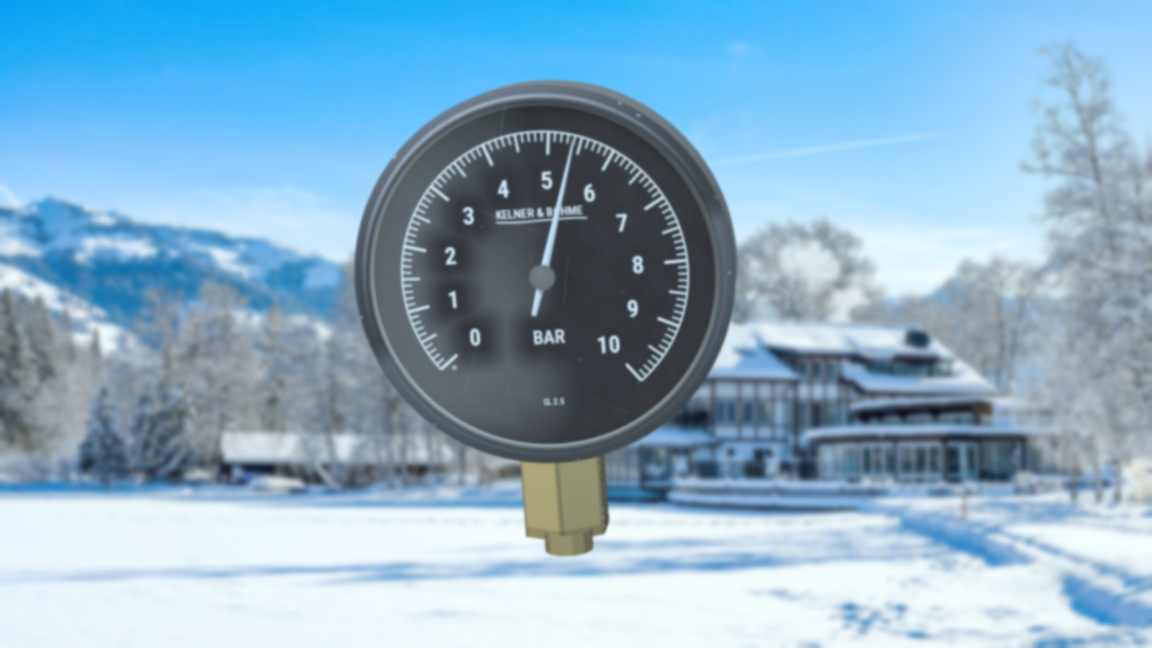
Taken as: 5.4 bar
